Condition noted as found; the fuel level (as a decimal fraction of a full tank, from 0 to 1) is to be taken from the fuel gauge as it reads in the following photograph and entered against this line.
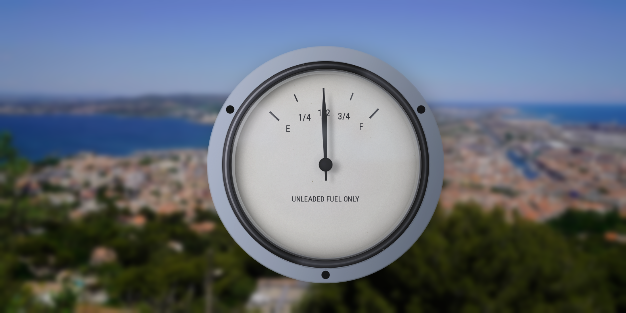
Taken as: 0.5
